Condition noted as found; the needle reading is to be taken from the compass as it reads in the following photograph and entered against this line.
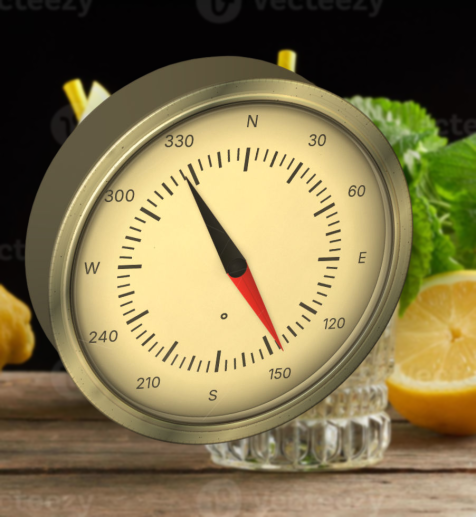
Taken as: 145 °
